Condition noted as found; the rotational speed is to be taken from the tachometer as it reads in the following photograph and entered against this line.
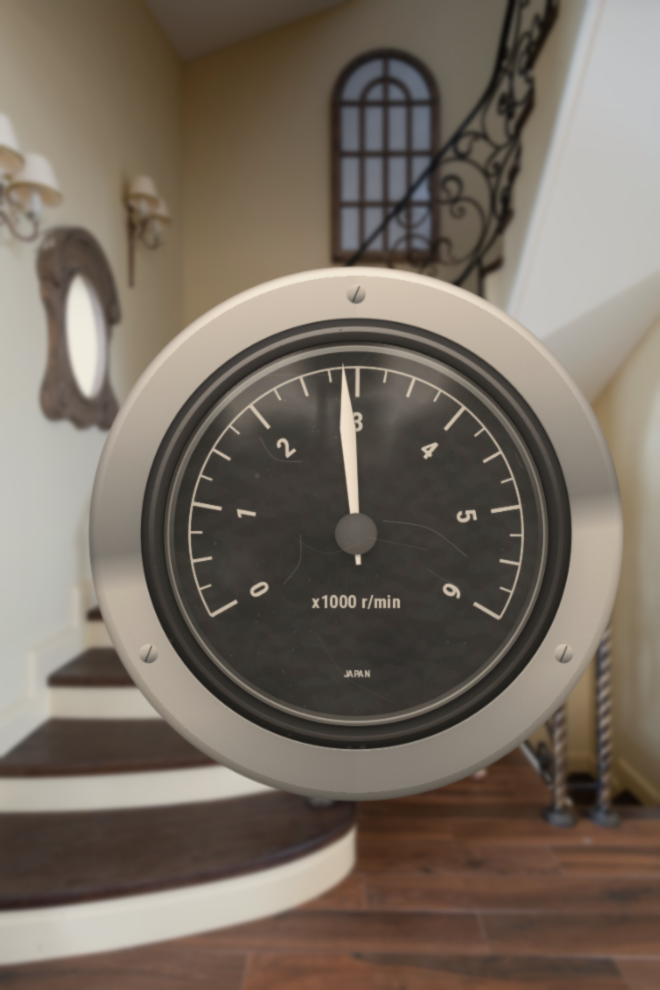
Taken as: 2875 rpm
